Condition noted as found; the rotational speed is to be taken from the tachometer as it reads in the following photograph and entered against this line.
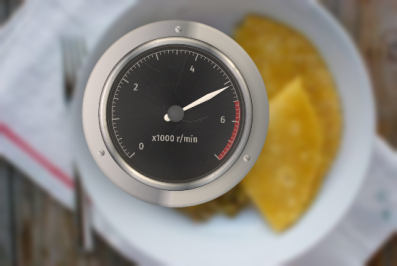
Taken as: 5100 rpm
